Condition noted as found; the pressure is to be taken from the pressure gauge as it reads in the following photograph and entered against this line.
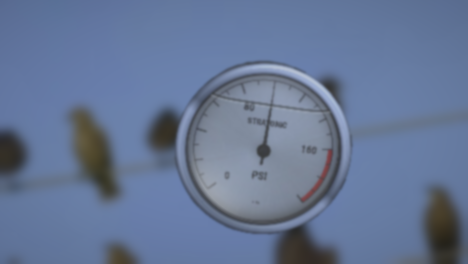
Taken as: 100 psi
